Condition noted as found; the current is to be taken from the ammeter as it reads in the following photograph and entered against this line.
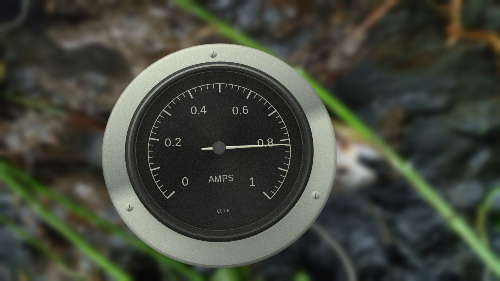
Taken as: 0.82 A
